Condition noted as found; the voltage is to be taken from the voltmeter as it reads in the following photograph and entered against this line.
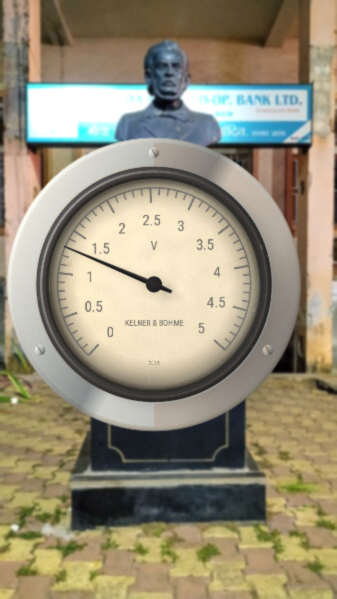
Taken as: 1.3 V
